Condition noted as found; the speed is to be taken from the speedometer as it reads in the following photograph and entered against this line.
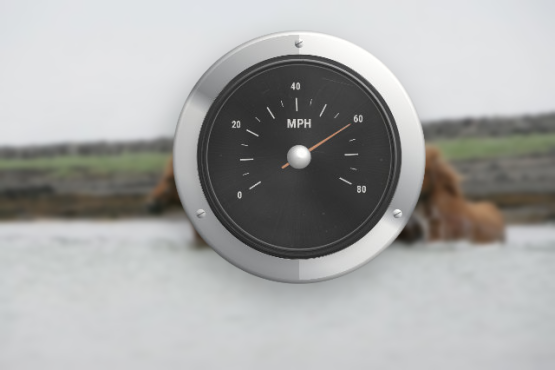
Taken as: 60 mph
